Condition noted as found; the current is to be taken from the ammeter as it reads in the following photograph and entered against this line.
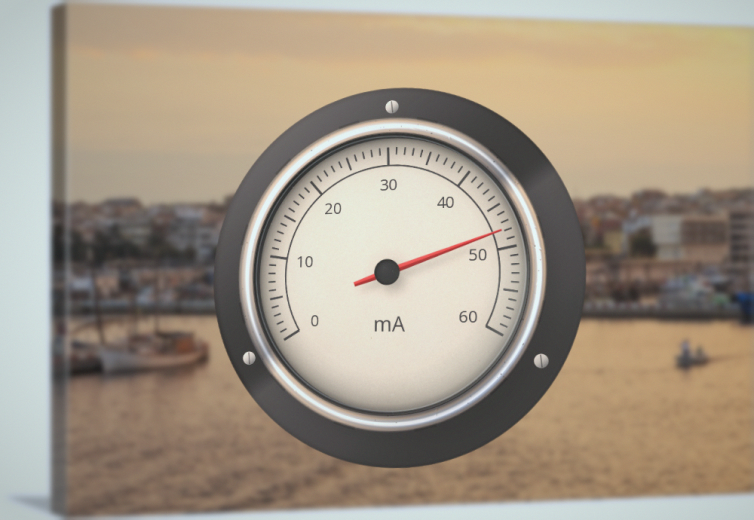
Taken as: 48 mA
